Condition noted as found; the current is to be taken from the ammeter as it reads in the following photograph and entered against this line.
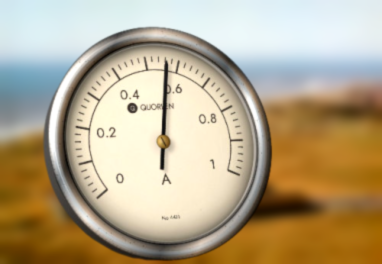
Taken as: 0.56 A
